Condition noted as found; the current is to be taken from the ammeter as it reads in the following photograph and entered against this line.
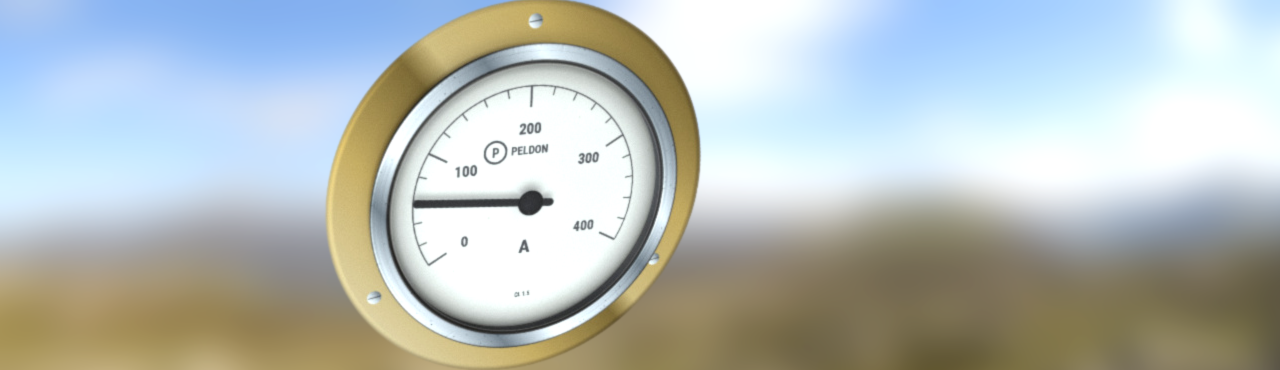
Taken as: 60 A
